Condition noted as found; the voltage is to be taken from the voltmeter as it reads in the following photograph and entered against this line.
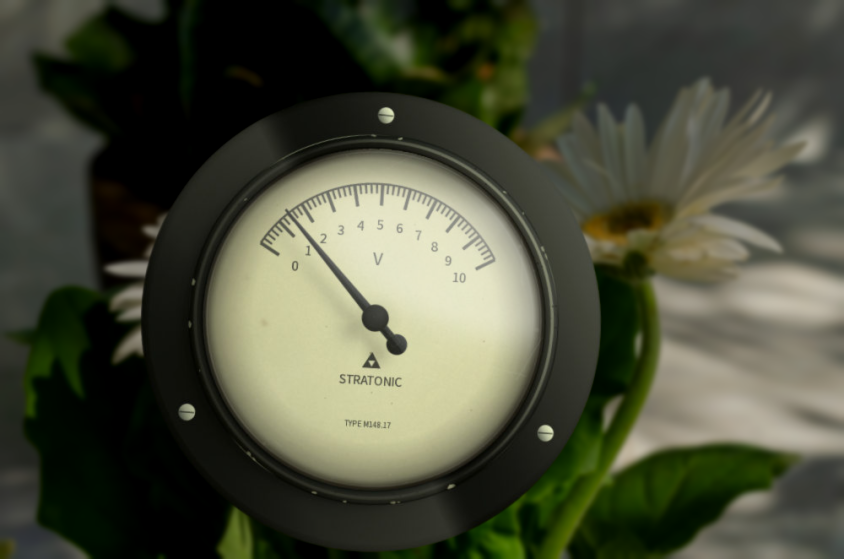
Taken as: 1.4 V
